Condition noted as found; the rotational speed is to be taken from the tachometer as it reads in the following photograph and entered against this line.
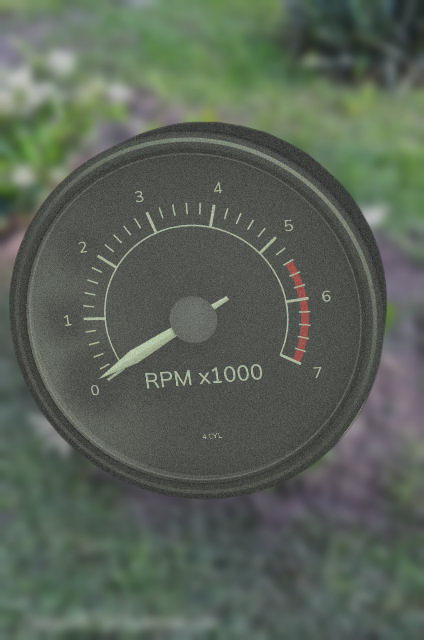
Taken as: 100 rpm
